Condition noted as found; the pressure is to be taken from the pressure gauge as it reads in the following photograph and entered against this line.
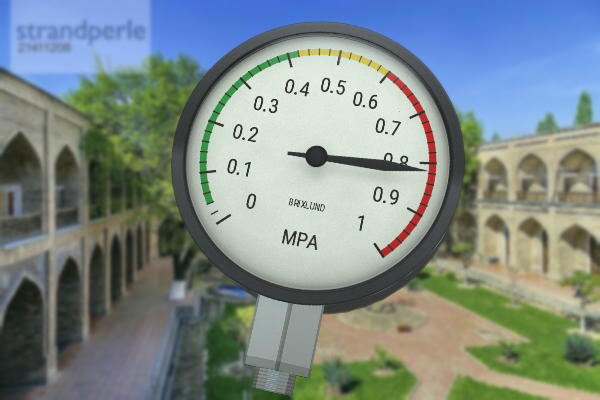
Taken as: 0.82 MPa
